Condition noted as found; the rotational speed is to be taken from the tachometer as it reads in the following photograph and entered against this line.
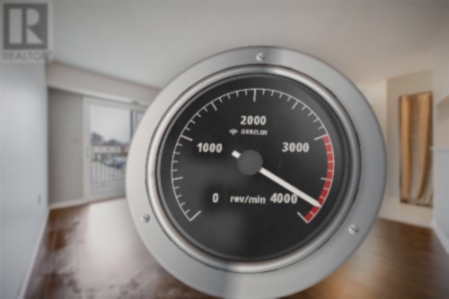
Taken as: 3800 rpm
